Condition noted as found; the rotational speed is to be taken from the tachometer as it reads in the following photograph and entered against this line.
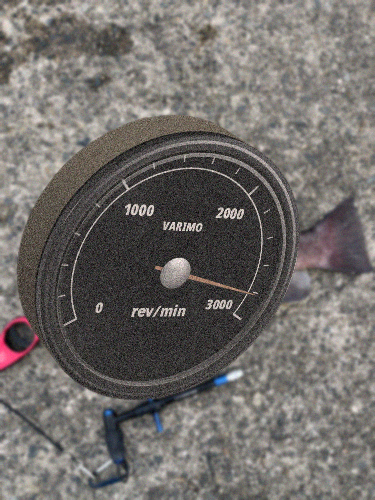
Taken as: 2800 rpm
